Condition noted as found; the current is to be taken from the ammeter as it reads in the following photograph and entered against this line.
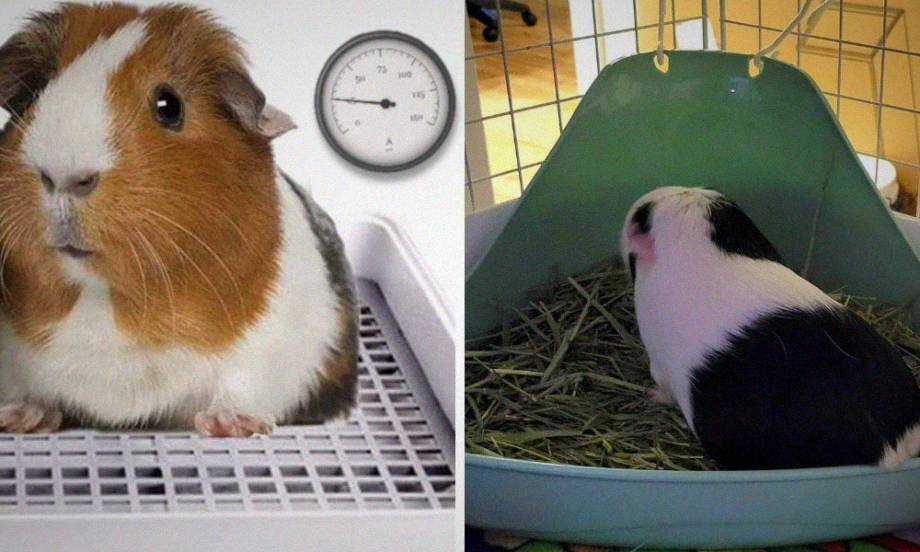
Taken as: 25 A
